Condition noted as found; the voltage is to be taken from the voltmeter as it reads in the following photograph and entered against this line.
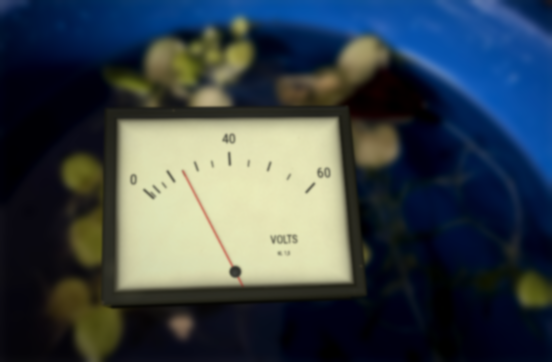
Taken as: 25 V
